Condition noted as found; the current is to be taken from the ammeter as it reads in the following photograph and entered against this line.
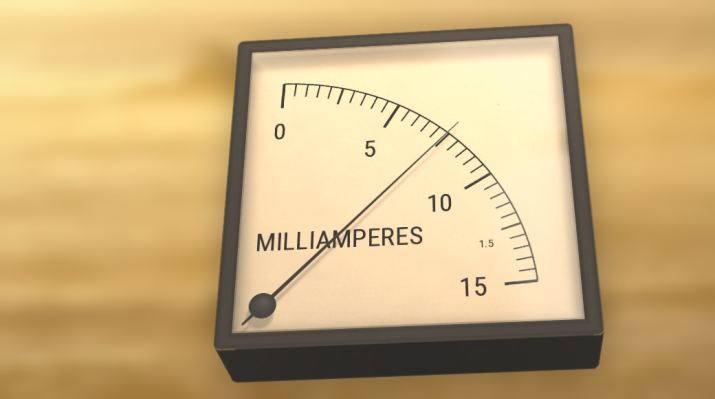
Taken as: 7.5 mA
